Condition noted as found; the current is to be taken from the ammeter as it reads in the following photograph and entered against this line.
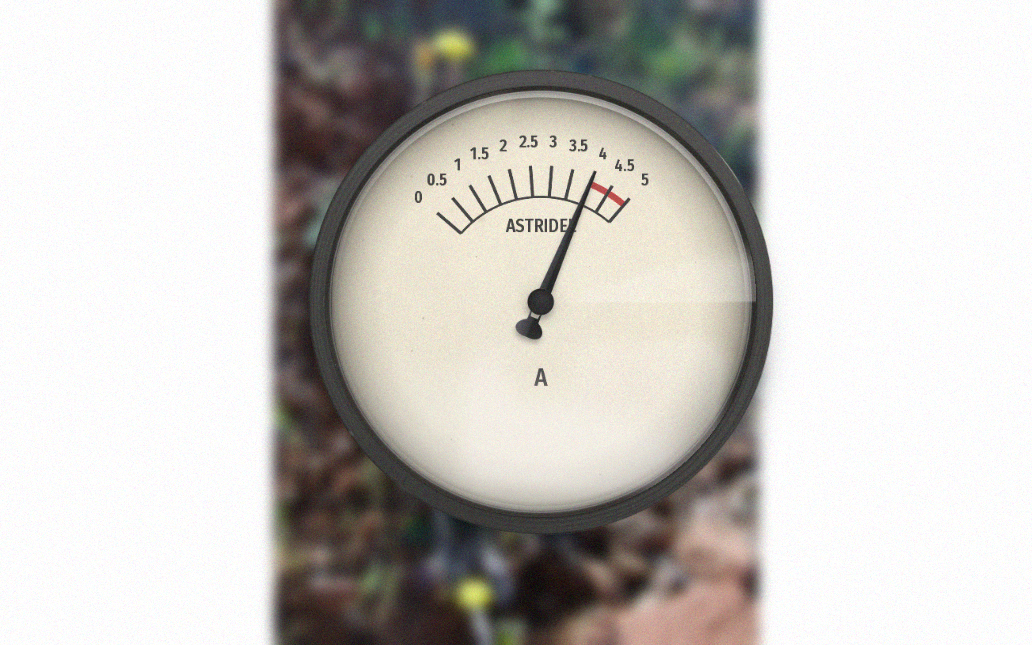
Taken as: 4 A
